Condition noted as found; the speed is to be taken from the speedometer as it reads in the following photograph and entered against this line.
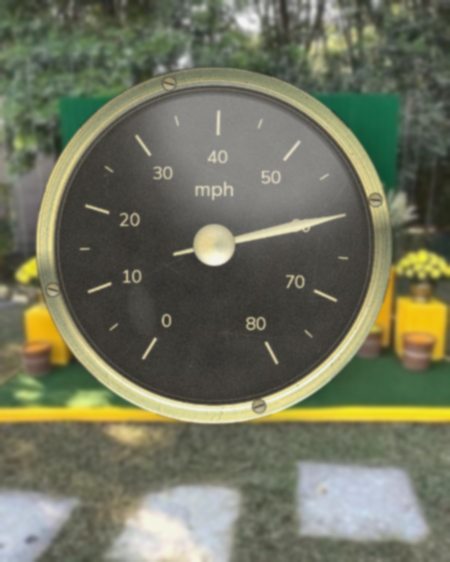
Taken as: 60 mph
